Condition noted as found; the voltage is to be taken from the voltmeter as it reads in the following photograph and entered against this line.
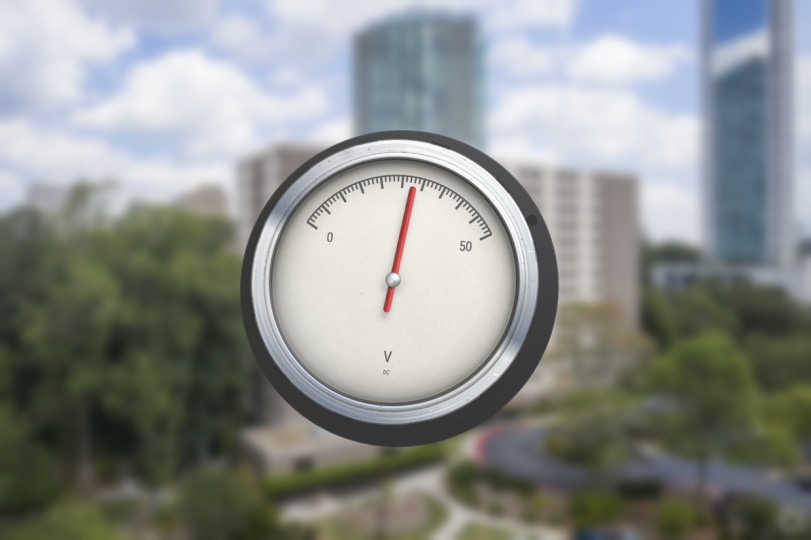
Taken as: 28 V
